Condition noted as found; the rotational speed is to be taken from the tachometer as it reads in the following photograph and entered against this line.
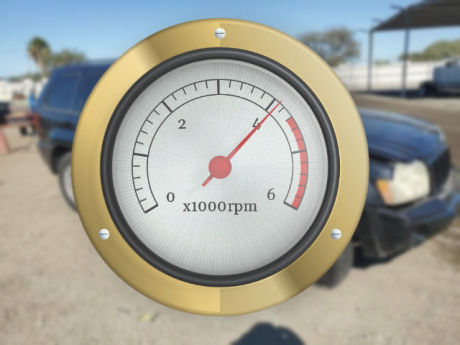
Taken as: 4100 rpm
